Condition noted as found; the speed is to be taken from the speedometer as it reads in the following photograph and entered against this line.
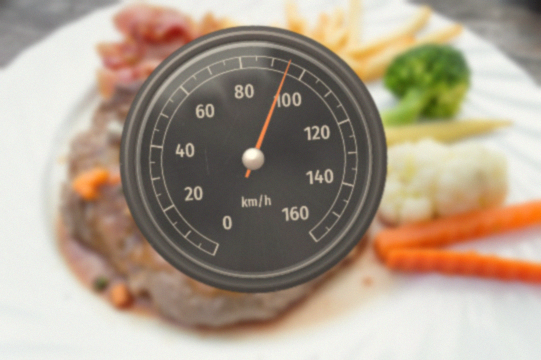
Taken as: 95 km/h
